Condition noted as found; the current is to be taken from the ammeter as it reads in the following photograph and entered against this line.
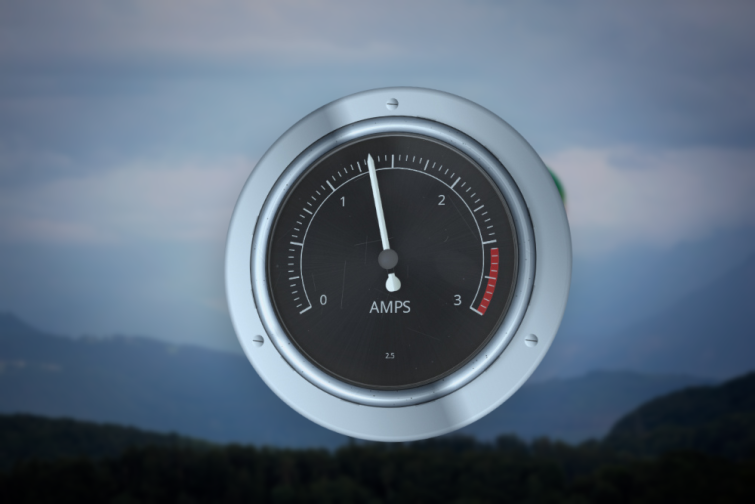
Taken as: 1.35 A
